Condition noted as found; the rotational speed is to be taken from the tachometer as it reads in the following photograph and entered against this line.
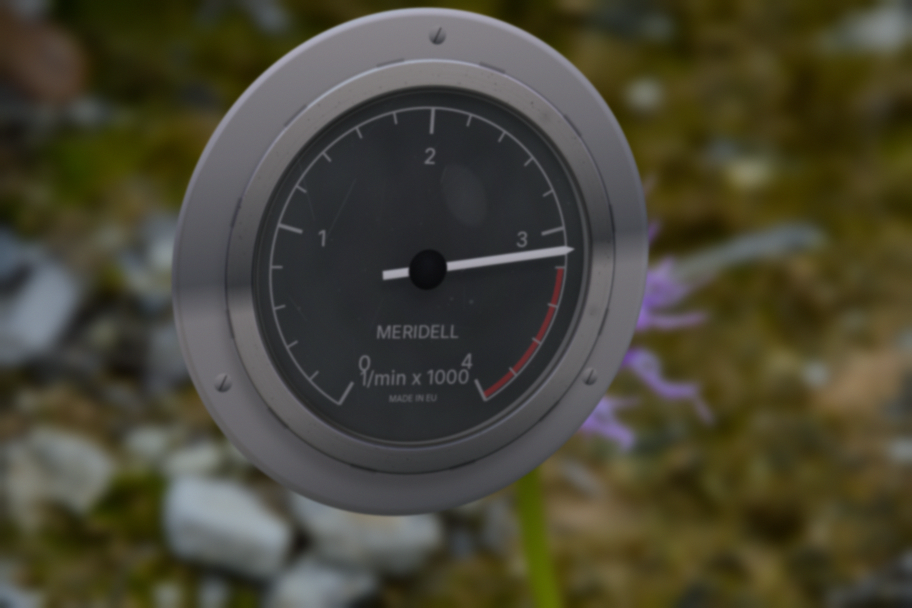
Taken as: 3100 rpm
